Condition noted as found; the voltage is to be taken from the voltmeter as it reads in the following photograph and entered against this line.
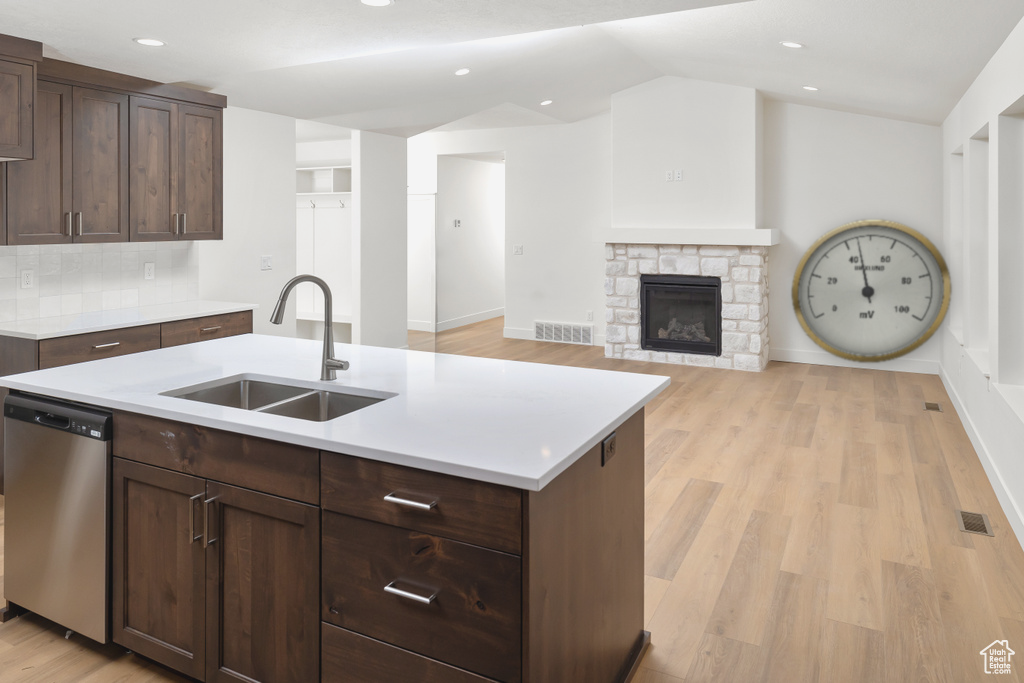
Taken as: 45 mV
